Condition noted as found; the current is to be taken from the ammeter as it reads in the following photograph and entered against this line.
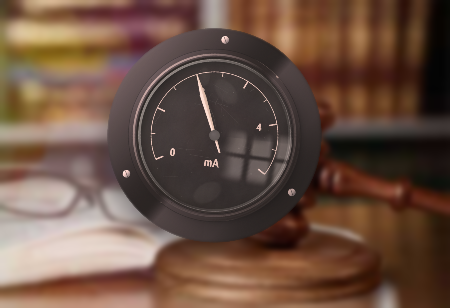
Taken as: 2 mA
